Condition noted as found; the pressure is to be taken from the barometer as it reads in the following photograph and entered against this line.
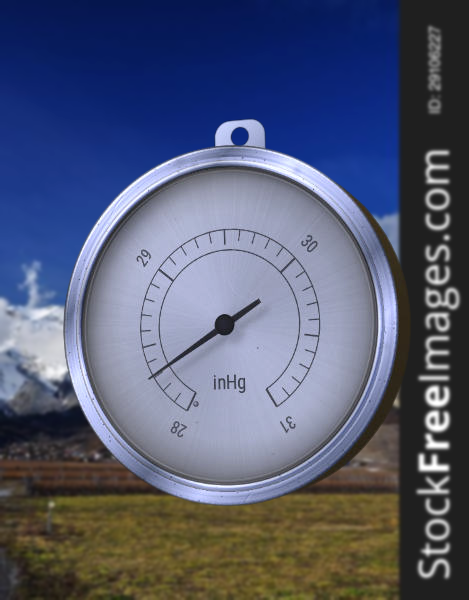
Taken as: 28.3 inHg
